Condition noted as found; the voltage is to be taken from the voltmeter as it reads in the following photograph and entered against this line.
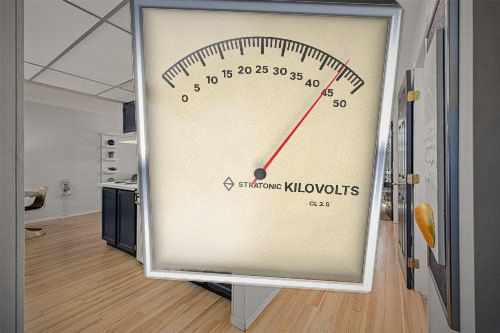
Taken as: 44 kV
